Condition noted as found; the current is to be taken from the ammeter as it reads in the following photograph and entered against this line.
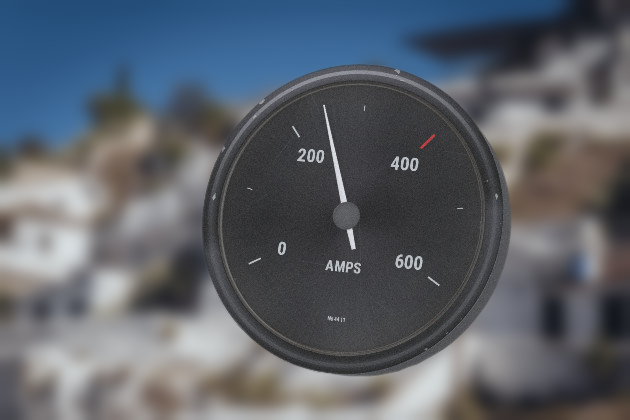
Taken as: 250 A
